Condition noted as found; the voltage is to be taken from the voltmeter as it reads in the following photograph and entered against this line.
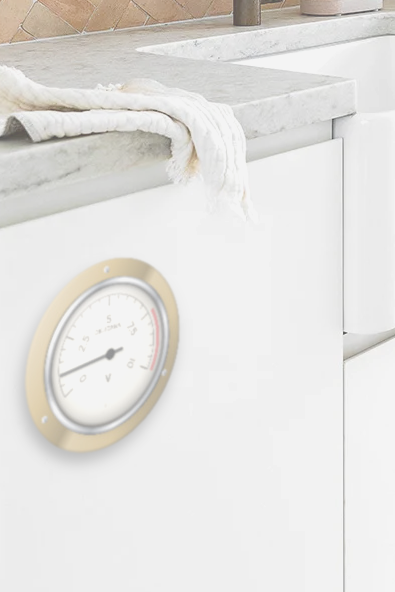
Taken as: 1 V
